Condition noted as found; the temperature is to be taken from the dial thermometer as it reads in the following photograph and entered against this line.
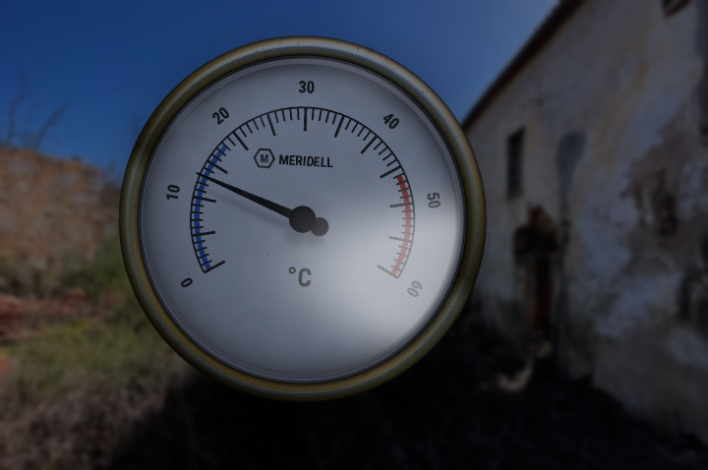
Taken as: 13 °C
